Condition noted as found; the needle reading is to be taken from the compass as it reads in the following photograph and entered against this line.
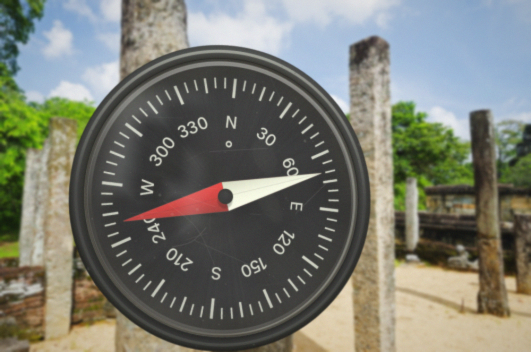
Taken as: 250 °
